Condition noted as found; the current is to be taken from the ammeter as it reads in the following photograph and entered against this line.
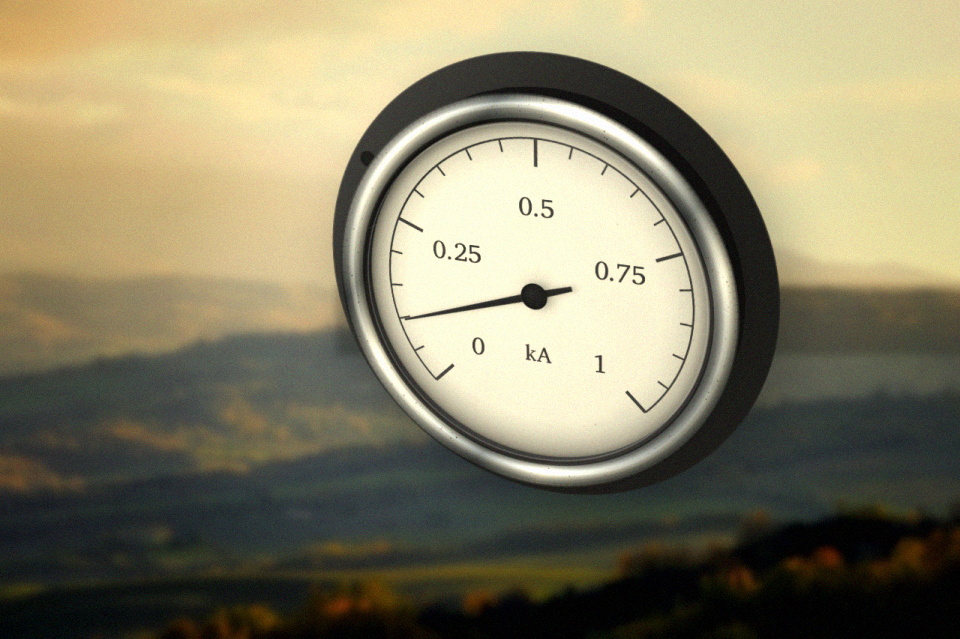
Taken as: 0.1 kA
